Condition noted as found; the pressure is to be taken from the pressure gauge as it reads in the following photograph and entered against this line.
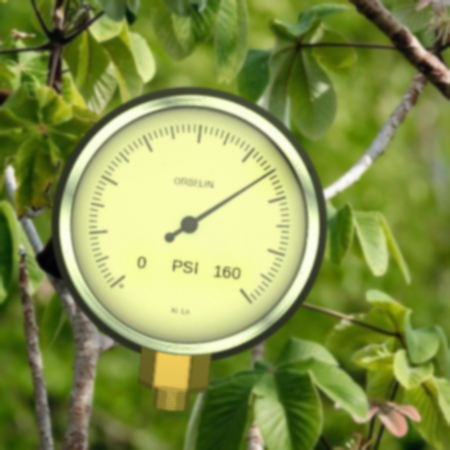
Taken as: 110 psi
